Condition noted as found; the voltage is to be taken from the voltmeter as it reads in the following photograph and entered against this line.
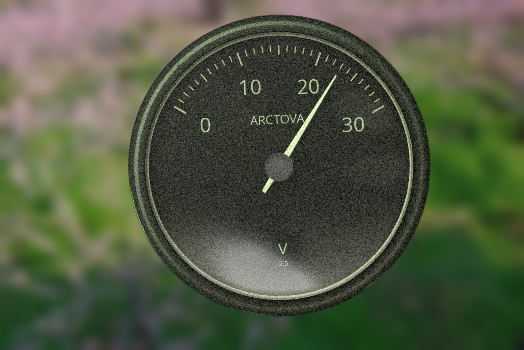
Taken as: 23 V
